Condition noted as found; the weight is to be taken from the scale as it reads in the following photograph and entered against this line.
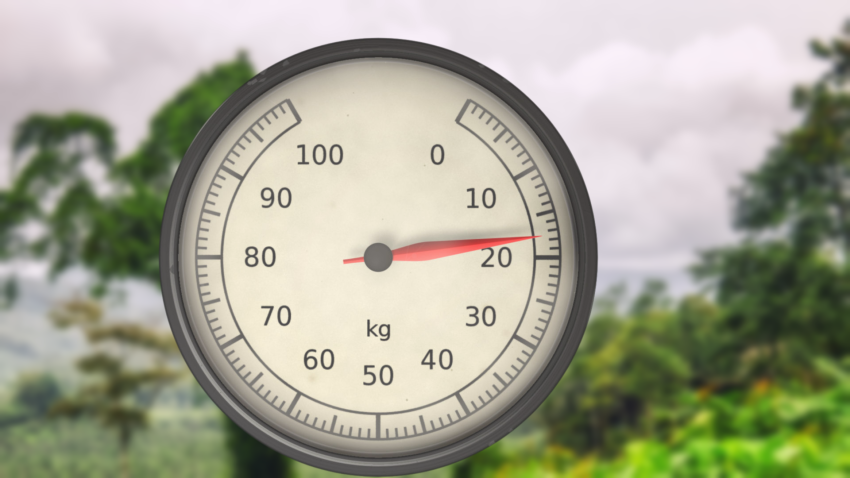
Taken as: 17.5 kg
